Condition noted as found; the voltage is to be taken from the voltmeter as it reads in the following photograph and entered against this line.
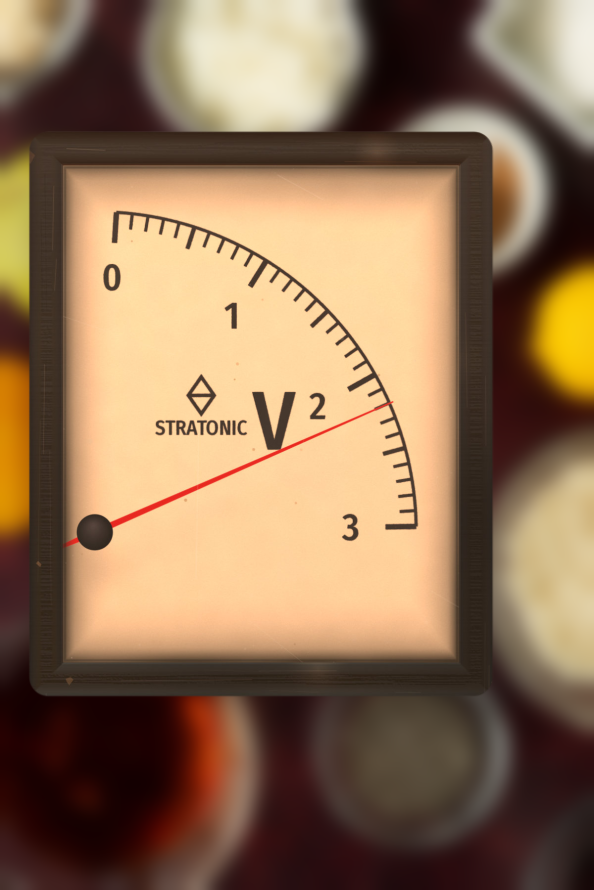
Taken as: 2.2 V
